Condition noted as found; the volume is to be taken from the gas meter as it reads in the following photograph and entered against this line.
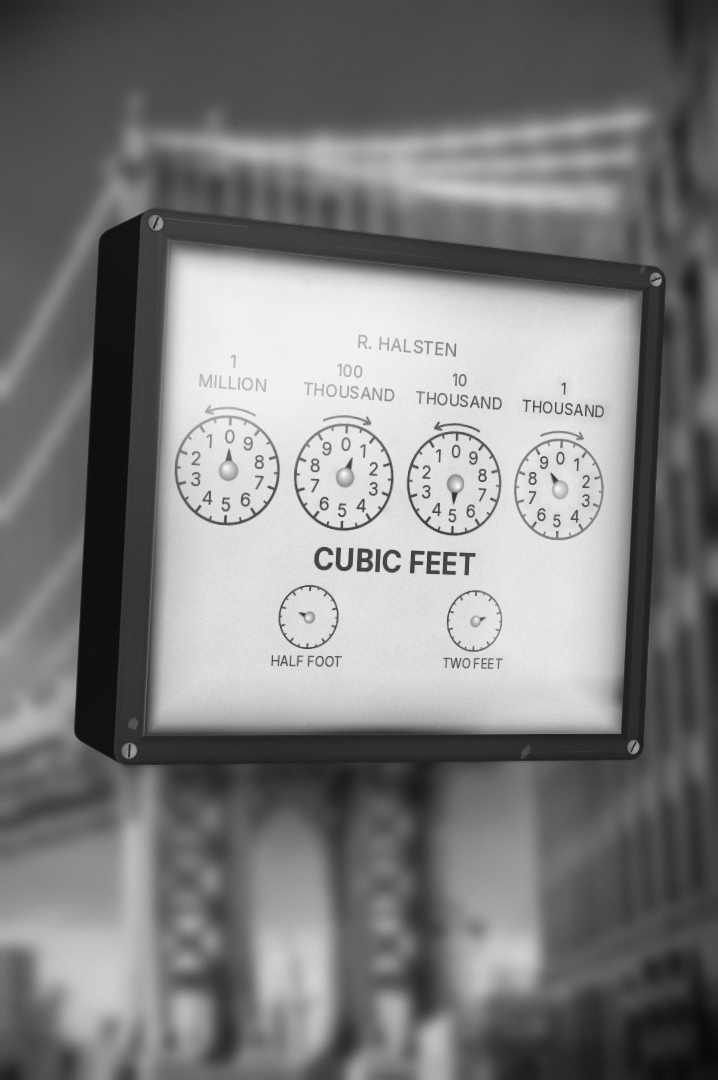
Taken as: 4900 ft³
